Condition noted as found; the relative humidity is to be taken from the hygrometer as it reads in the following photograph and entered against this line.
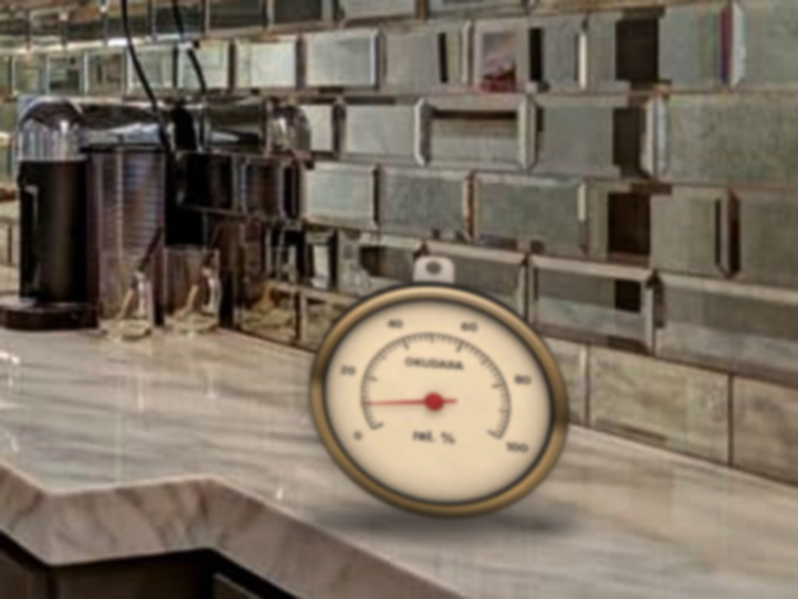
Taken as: 10 %
